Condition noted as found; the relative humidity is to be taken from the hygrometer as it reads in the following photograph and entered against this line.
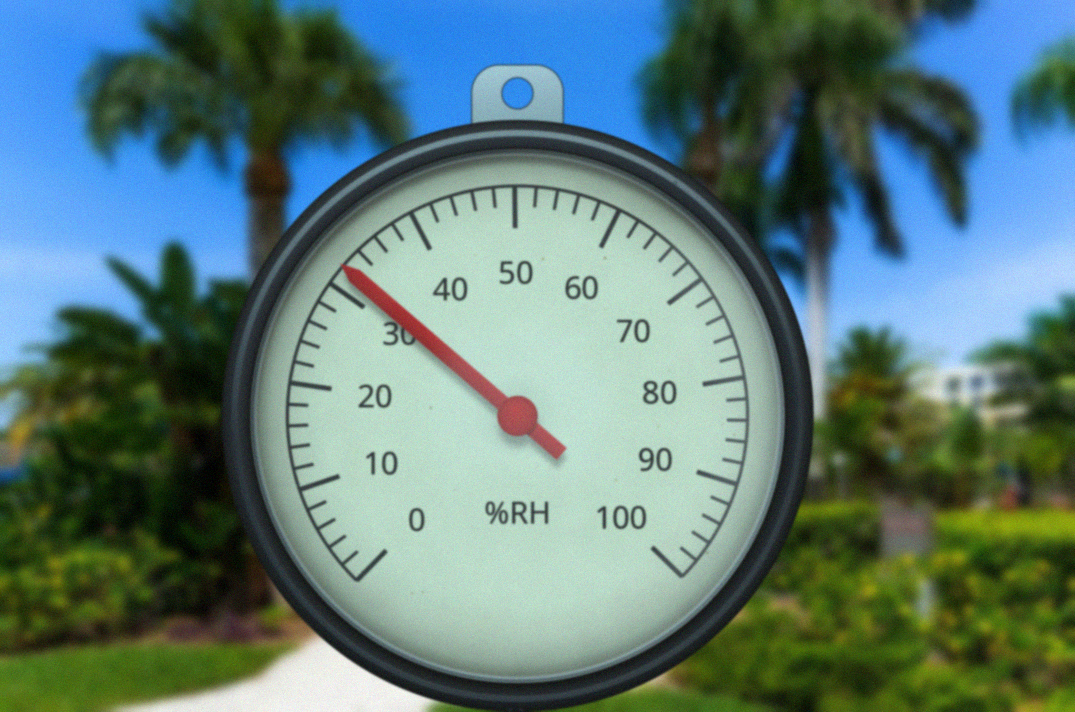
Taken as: 32 %
